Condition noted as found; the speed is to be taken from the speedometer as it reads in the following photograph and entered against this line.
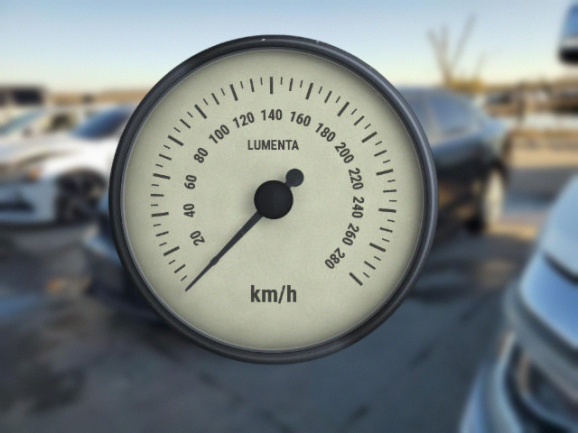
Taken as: 0 km/h
